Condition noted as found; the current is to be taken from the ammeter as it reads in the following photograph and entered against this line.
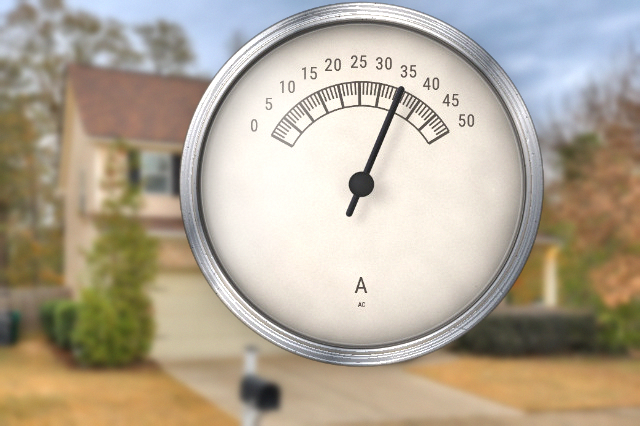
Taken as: 35 A
